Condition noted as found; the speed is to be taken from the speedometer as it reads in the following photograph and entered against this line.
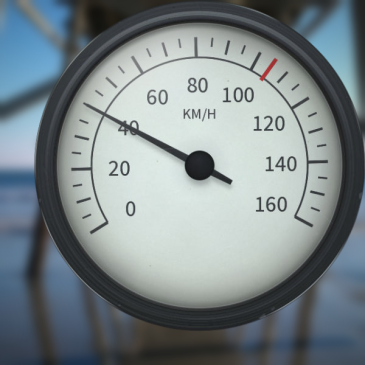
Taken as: 40 km/h
